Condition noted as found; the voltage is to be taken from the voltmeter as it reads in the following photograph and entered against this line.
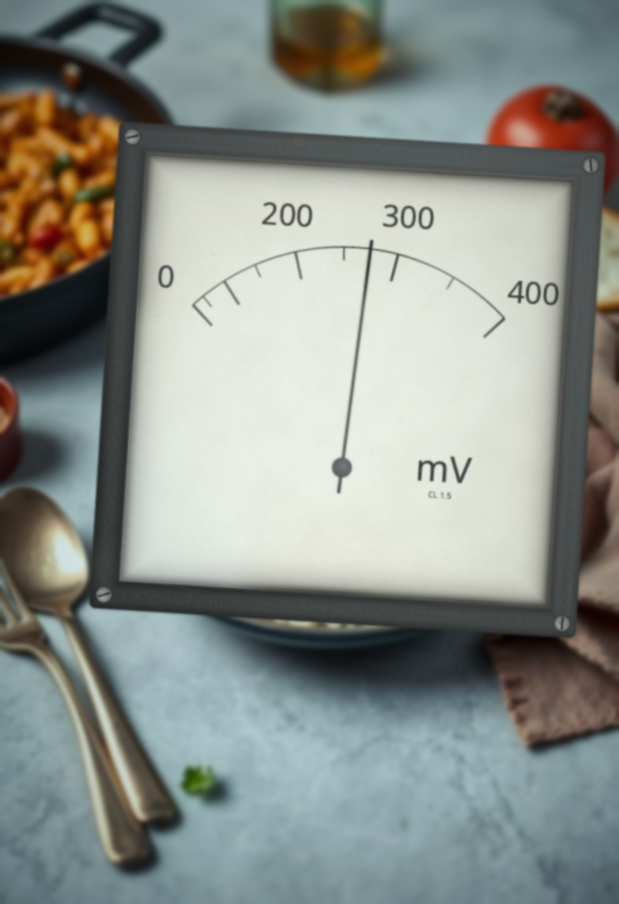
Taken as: 275 mV
